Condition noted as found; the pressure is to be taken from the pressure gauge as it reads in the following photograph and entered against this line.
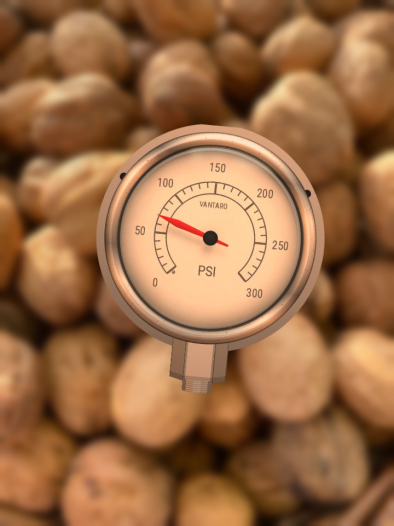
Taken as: 70 psi
